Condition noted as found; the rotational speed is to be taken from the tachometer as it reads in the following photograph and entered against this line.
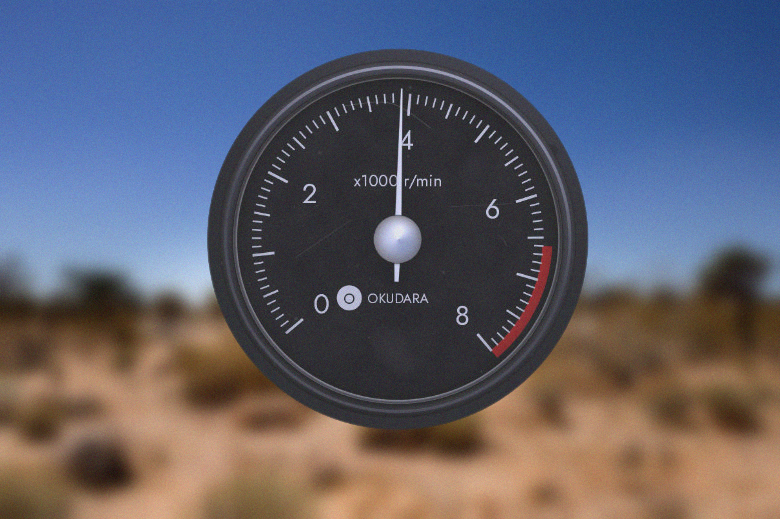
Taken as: 3900 rpm
